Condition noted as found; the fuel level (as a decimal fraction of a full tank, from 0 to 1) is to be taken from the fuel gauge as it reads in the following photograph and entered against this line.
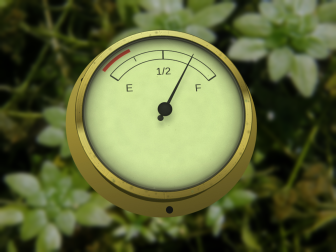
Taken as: 0.75
